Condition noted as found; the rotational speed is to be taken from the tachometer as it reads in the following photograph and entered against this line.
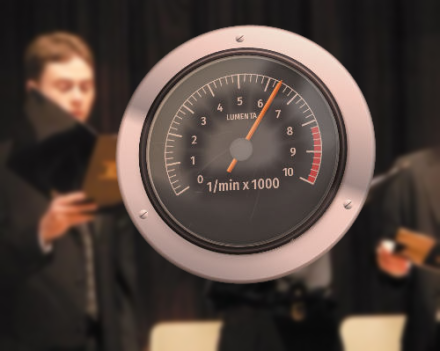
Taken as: 6400 rpm
